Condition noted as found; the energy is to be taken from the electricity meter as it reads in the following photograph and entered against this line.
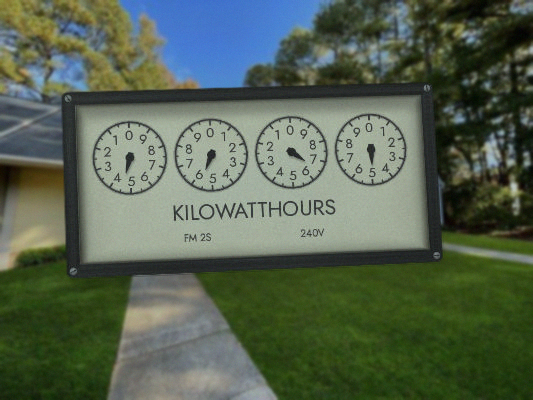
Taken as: 4565 kWh
